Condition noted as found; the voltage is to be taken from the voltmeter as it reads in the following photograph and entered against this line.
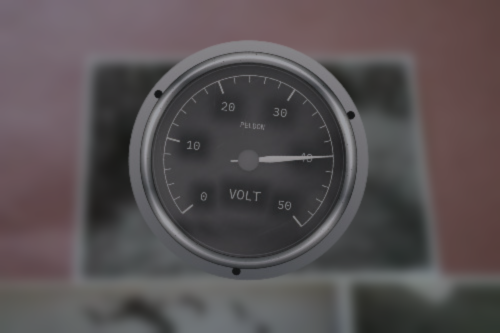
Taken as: 40 V
